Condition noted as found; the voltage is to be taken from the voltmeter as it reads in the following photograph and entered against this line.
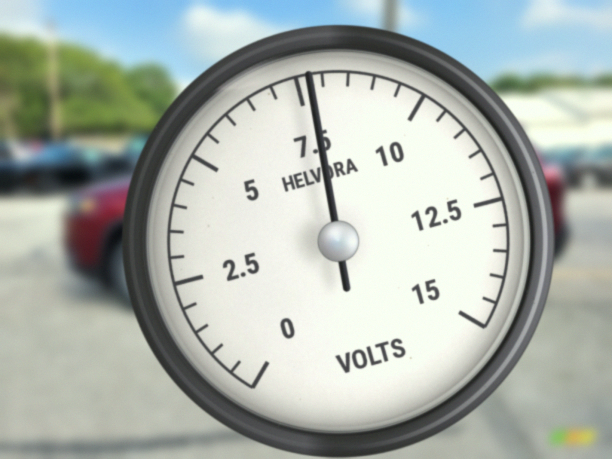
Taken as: 7.75 V
